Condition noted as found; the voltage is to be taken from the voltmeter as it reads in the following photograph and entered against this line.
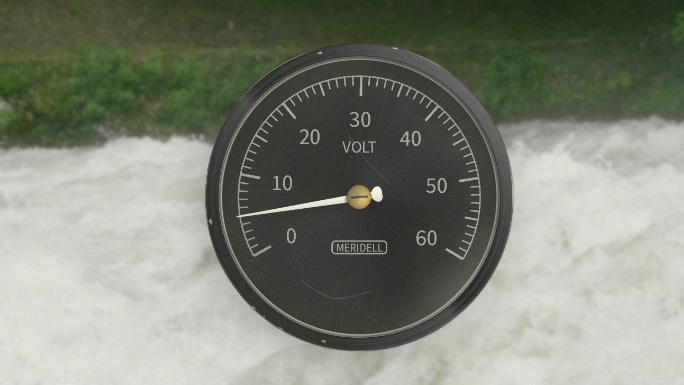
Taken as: 5 V
